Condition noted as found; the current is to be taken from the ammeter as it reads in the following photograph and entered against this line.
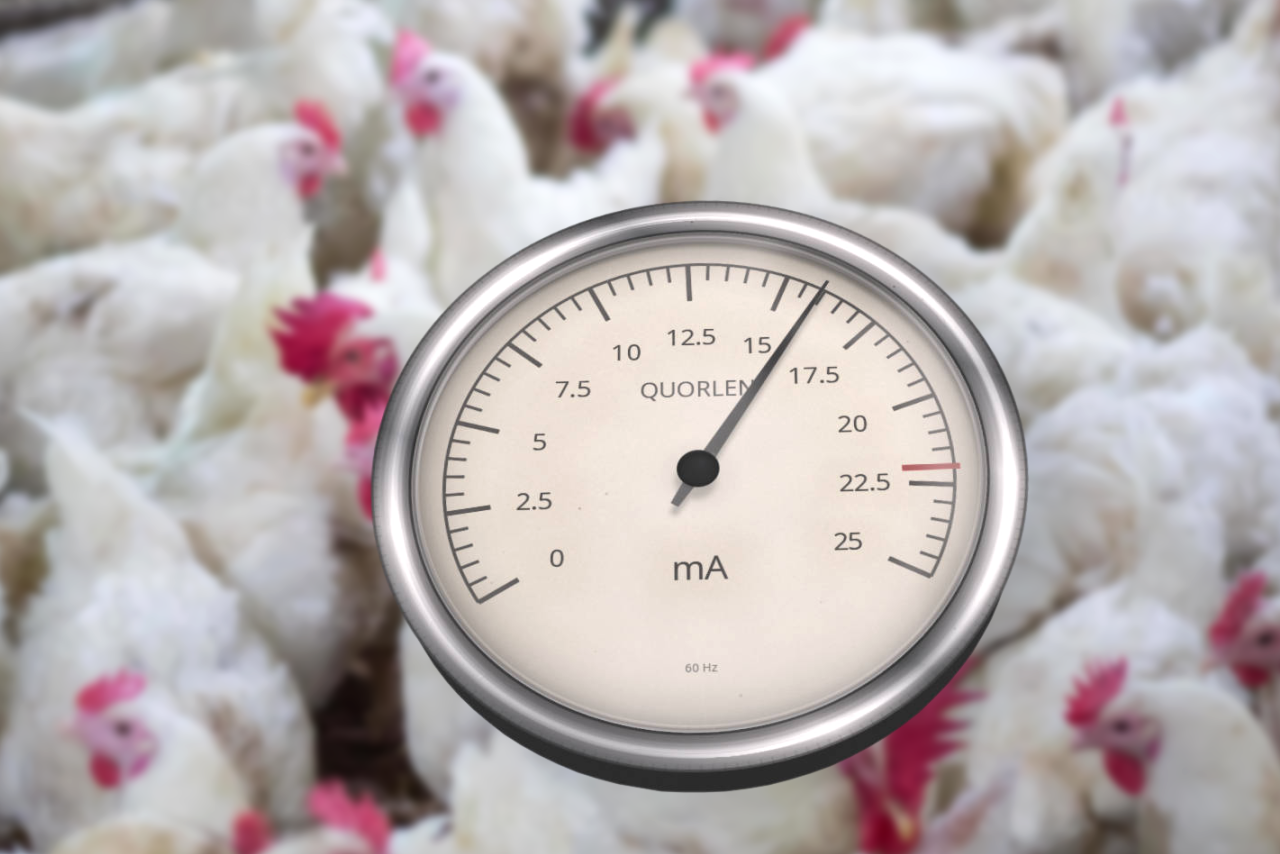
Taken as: 16 mA
